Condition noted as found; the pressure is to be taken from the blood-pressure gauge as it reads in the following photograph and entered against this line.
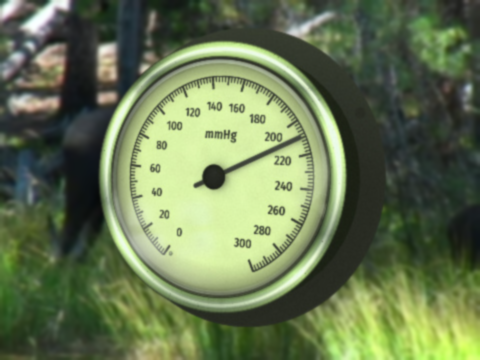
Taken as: 210 mmHg
